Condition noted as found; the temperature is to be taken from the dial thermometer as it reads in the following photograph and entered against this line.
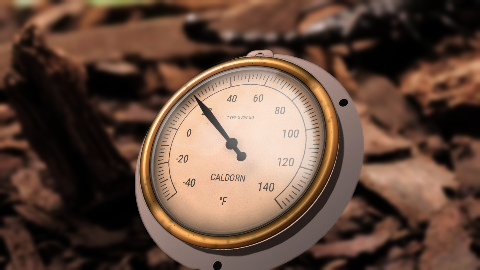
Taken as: 20 °F
